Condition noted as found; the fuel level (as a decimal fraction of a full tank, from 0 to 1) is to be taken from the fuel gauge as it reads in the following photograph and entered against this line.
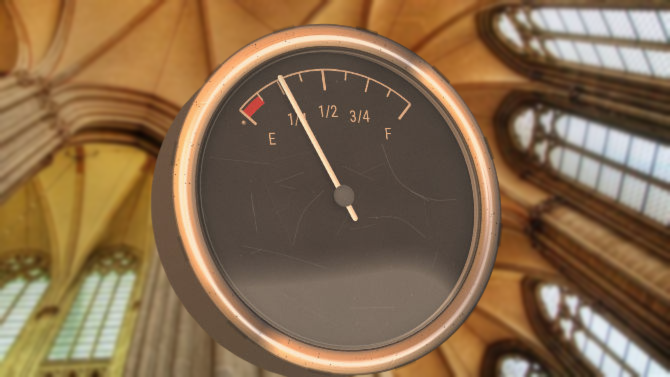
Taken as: 0.25
